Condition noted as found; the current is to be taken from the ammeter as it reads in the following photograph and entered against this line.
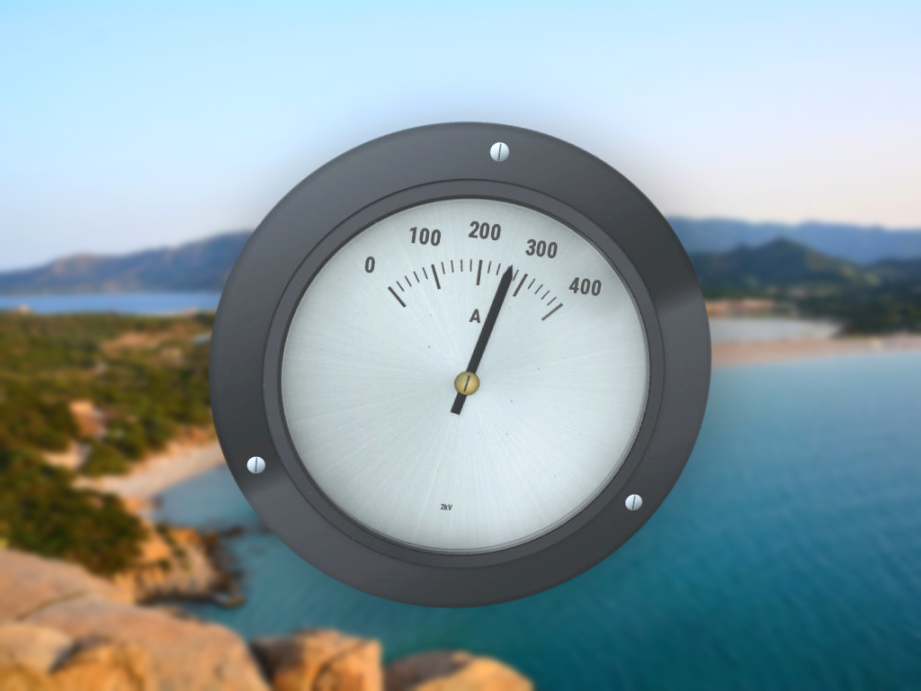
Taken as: 260 A
